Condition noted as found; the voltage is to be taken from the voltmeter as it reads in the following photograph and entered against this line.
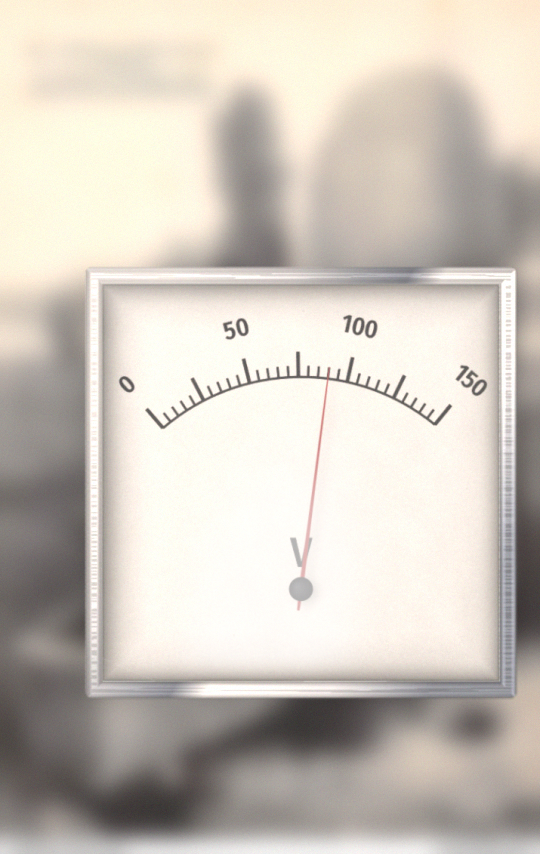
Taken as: 90 V
